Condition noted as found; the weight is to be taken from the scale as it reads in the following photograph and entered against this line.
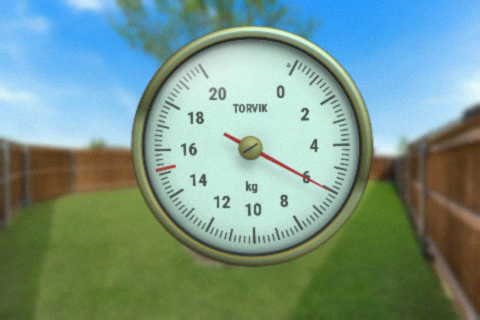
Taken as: 6 kg
